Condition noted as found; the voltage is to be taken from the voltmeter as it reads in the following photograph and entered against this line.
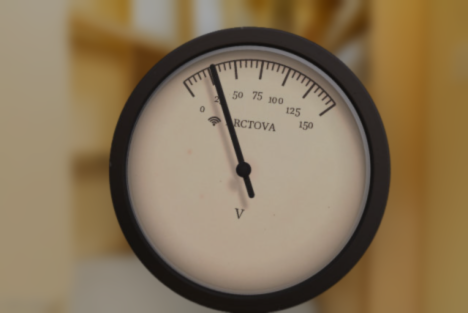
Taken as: 30 V
